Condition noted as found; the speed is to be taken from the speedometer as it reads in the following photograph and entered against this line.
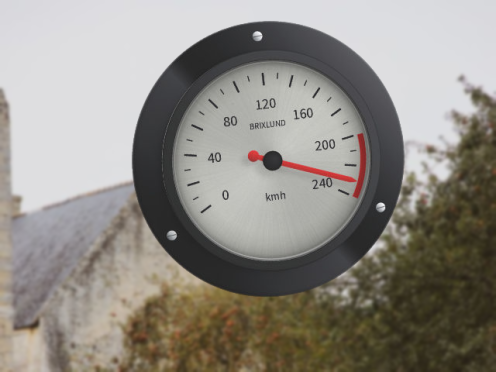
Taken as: 230 km/h
